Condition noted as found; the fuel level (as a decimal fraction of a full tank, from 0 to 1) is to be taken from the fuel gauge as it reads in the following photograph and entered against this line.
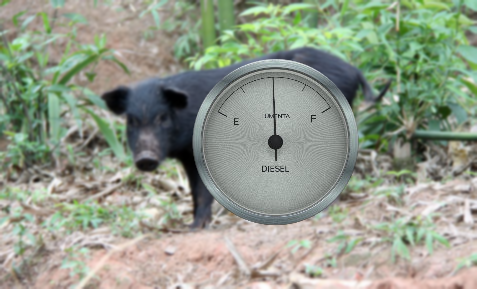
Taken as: 0.5
